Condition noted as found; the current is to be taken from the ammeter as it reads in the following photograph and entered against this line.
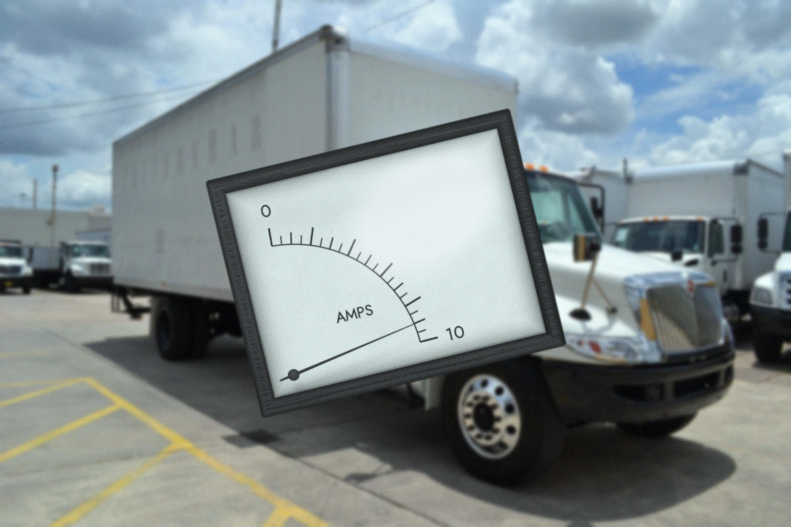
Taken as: 9 A
